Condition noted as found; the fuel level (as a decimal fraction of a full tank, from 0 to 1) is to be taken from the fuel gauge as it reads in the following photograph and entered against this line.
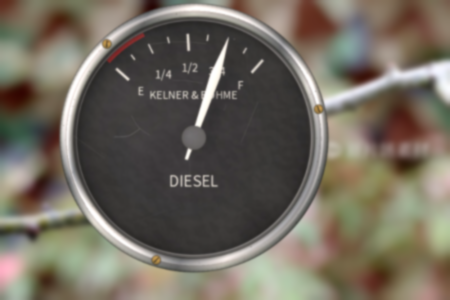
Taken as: 0.75
